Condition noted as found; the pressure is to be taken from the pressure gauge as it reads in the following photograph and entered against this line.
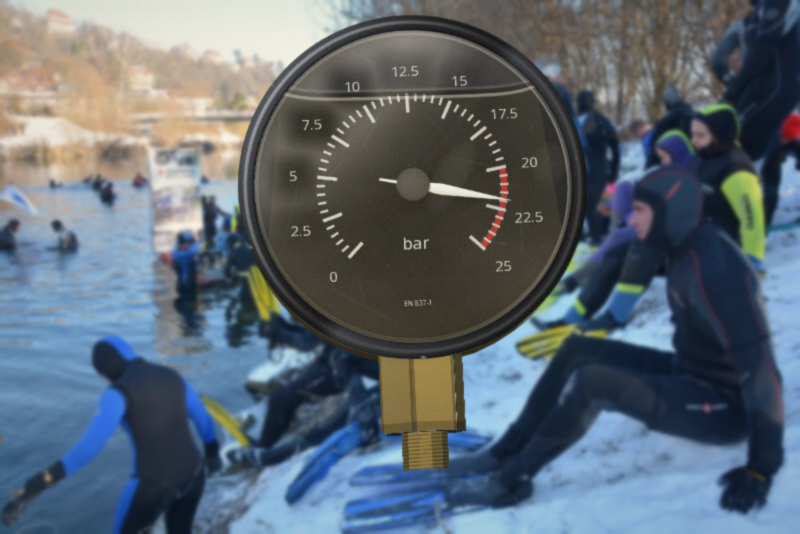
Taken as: 22 bar
